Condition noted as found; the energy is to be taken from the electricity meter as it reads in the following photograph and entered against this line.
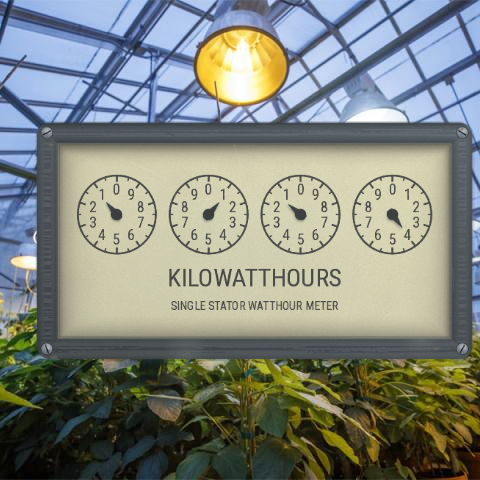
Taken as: 1114 kWh
